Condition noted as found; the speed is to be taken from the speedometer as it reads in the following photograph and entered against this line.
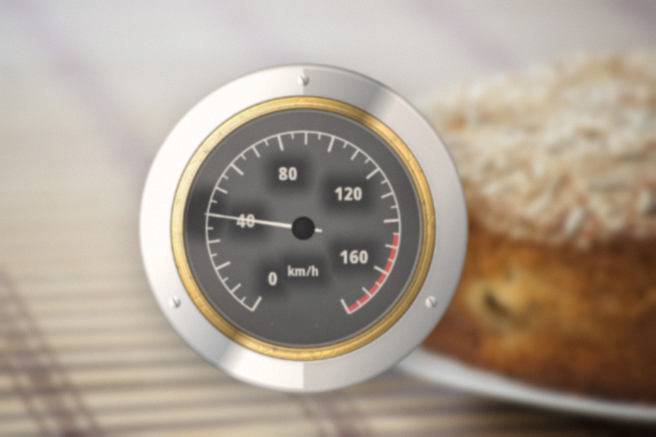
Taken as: 40 km/h
